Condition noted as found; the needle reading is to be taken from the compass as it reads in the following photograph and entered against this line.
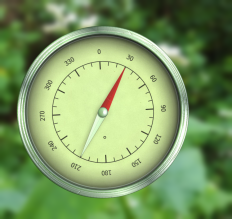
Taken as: 30 °
